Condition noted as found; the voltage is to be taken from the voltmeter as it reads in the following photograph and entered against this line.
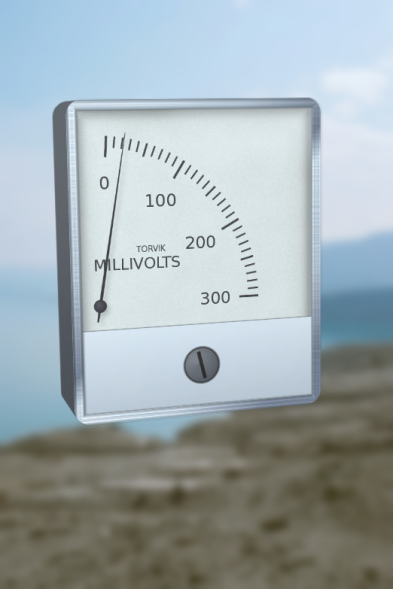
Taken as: 20 mV
